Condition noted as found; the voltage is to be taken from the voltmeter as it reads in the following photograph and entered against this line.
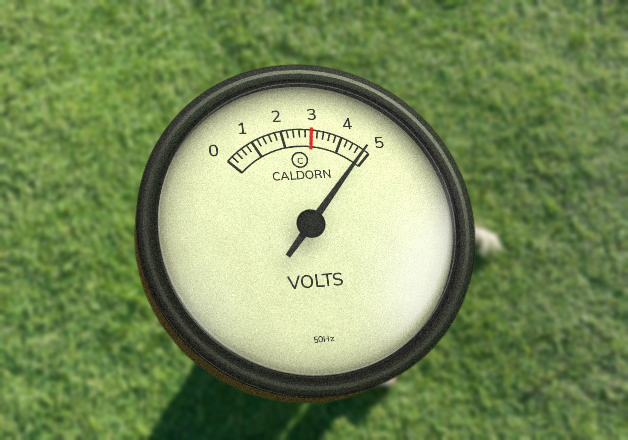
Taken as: 4.8 V
